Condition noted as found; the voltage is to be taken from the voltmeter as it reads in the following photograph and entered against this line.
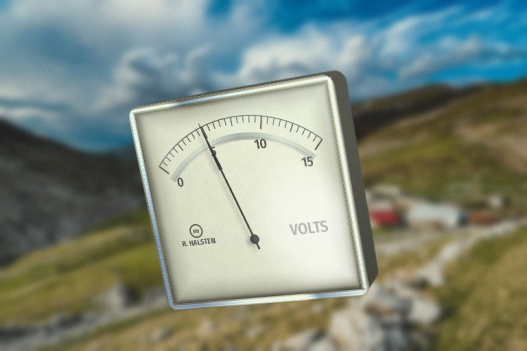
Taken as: 5 V
